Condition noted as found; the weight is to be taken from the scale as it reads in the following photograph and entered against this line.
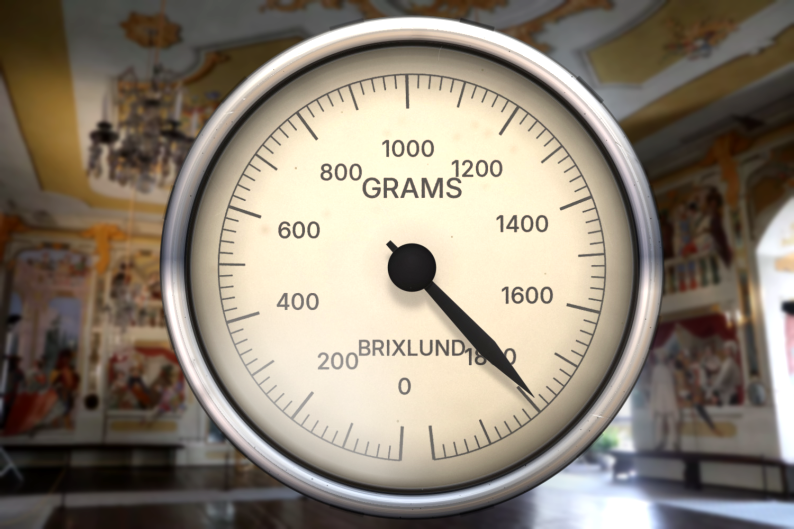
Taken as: 1790 g
